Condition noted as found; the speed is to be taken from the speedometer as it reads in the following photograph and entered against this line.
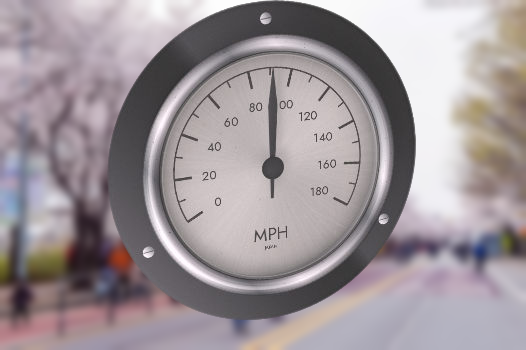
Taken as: 90 mph
